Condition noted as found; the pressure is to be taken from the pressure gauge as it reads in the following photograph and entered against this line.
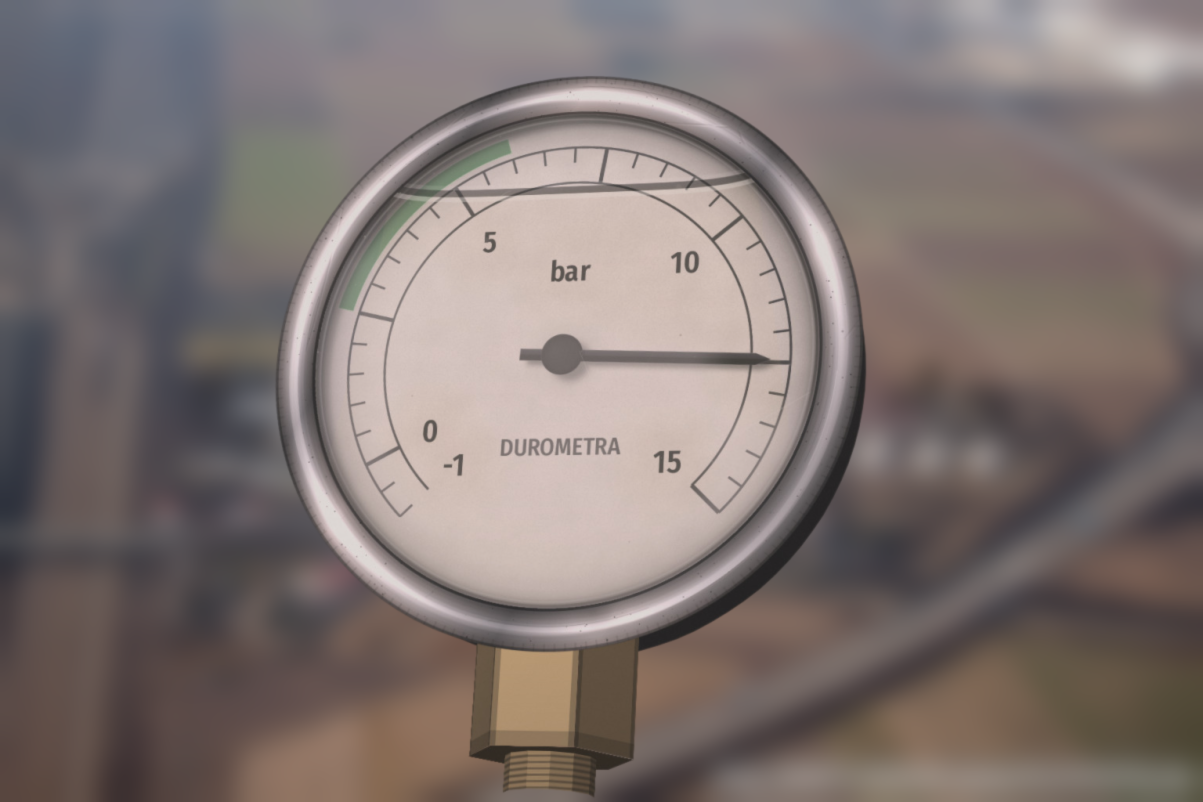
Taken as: 12.5 bar
